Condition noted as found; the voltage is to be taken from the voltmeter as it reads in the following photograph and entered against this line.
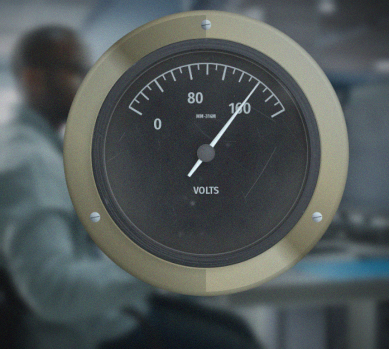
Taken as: 160 V
